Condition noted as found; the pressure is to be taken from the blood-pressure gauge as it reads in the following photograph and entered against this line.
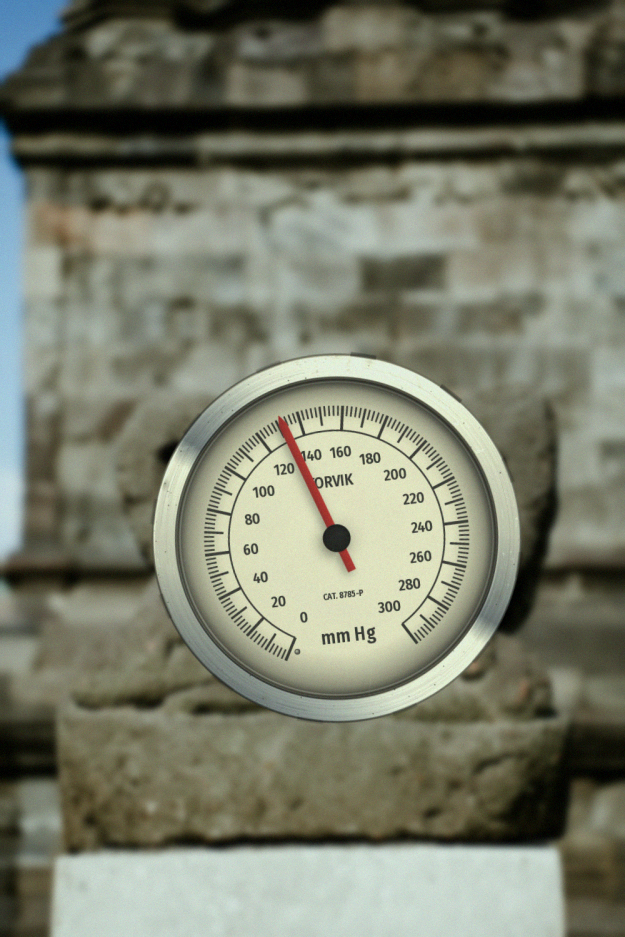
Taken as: 132 mmHg
